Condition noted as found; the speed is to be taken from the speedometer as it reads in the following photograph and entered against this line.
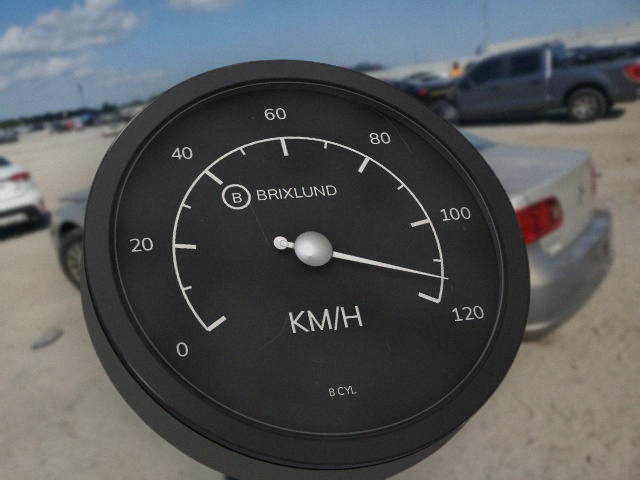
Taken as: 115 km/h
